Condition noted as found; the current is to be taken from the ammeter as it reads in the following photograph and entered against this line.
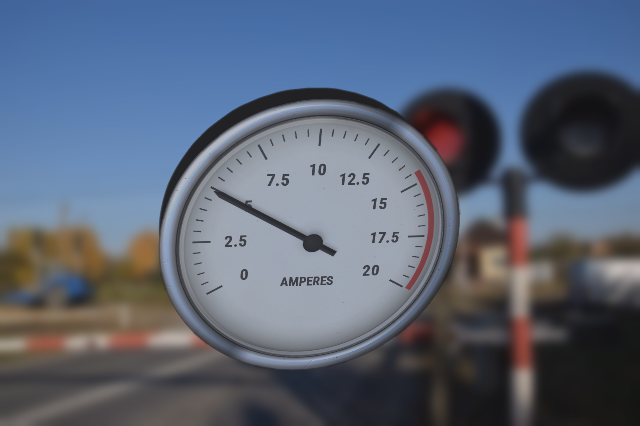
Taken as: 5 A
